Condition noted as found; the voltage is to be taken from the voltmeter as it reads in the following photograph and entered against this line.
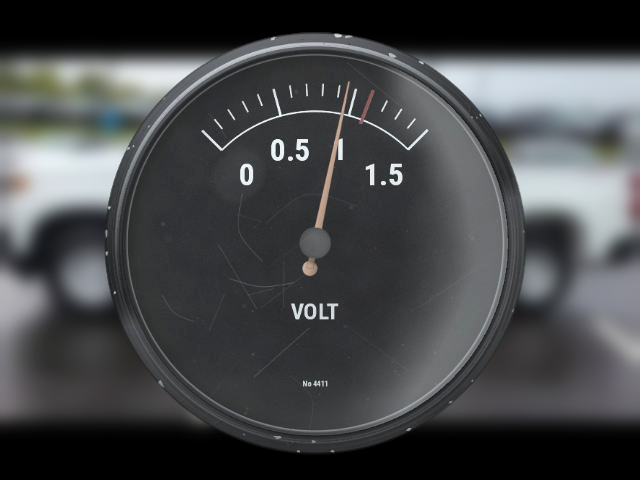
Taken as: 0.95 V
